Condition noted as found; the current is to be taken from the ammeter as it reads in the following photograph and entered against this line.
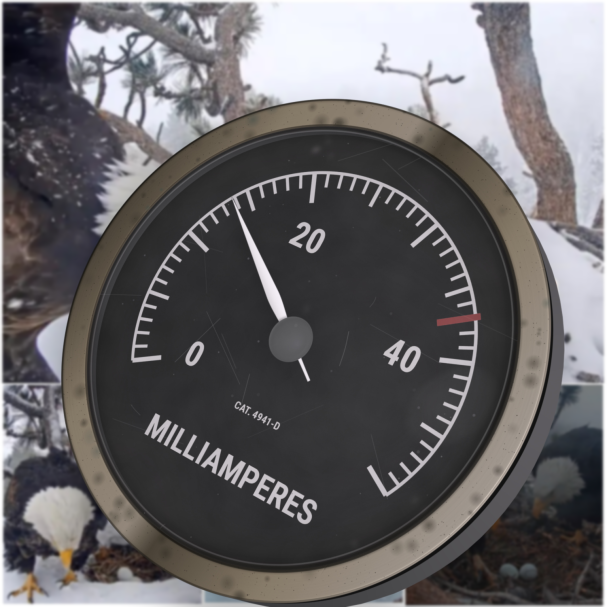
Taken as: 14 mA
